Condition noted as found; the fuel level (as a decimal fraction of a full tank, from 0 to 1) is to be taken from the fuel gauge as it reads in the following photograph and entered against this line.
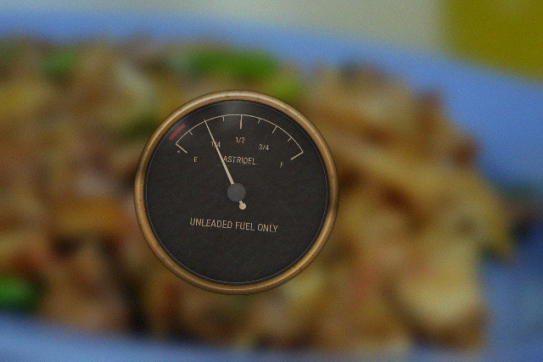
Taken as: 0.25
